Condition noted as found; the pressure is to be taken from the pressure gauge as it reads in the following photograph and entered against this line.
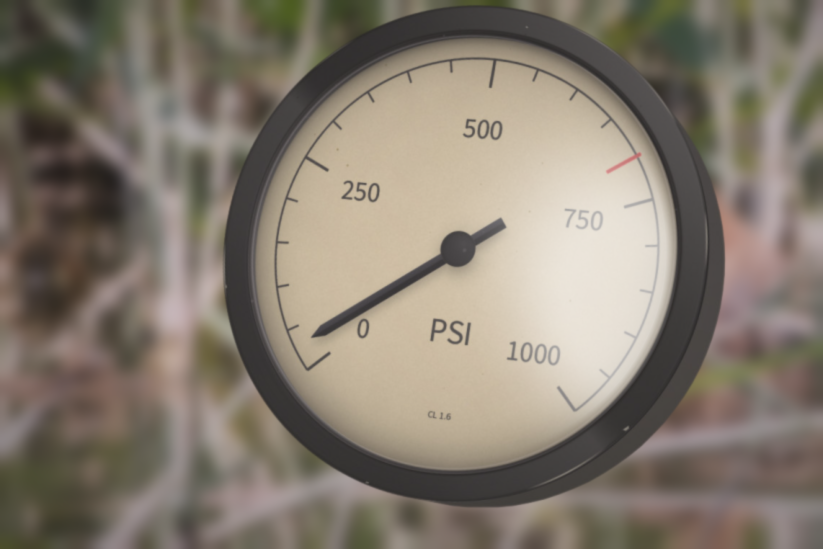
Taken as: 25 psi
